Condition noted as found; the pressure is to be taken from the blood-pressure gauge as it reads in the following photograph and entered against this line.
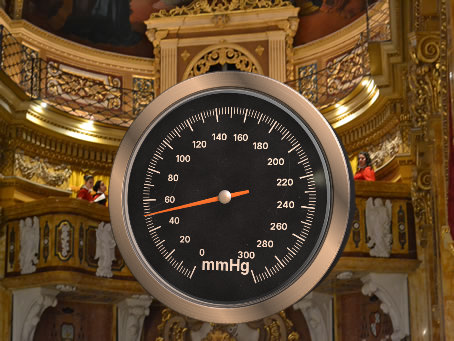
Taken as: 50 mmHg
